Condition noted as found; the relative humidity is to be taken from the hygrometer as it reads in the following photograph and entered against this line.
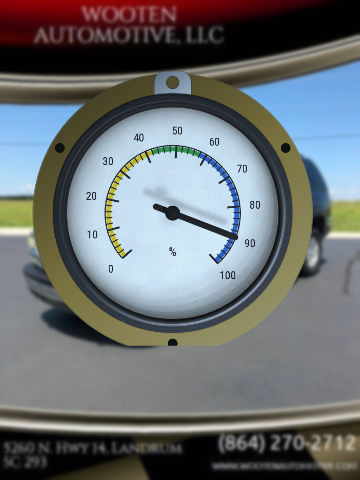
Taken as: 90 %
